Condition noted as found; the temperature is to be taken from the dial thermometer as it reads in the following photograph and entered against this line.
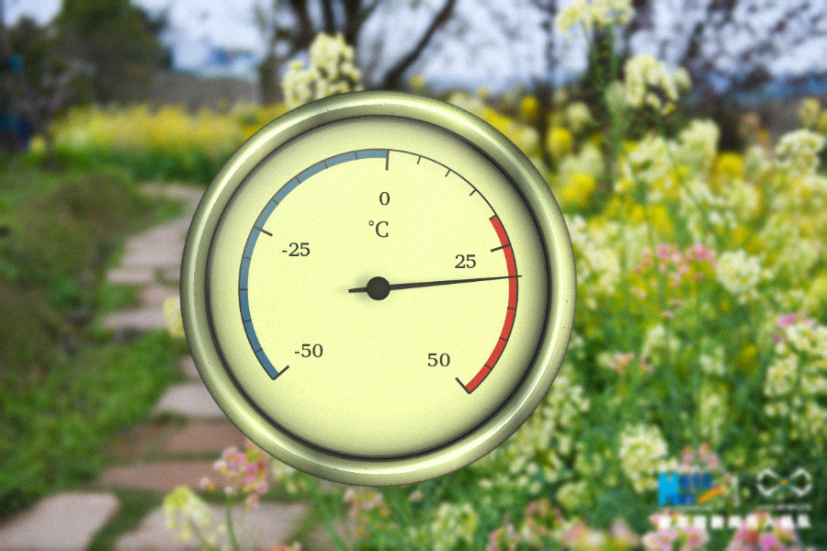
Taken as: 30 °C
